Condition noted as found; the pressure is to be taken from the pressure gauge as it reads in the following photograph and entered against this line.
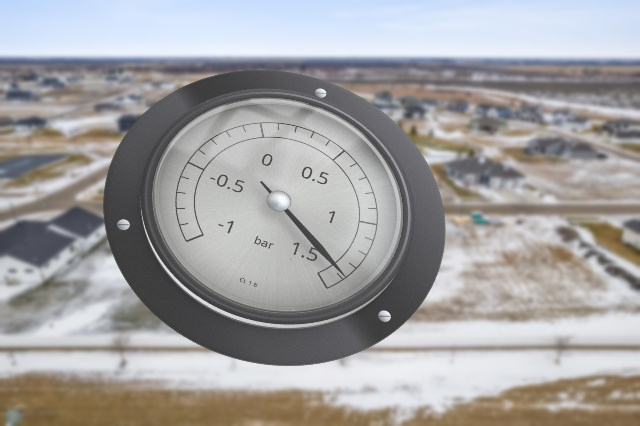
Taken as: 1.4 bar
